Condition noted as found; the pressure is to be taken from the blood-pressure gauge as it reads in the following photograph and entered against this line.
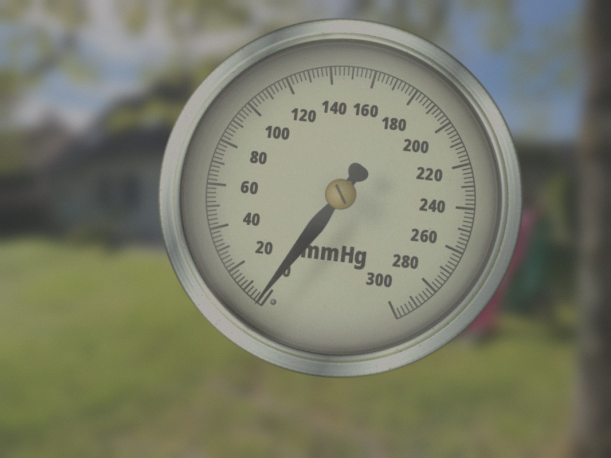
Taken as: 2 mmHg
